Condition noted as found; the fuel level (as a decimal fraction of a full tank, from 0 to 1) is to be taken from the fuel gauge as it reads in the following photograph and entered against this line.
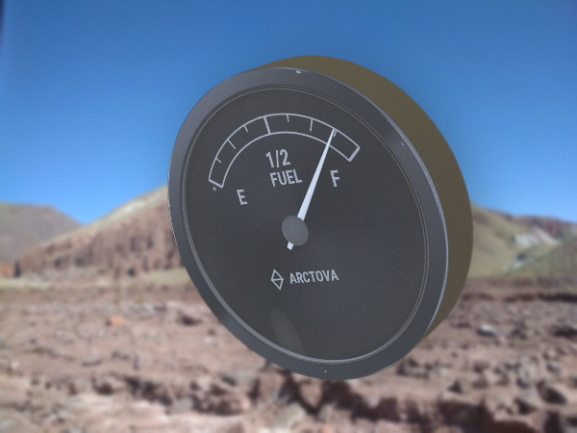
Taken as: 0.875
